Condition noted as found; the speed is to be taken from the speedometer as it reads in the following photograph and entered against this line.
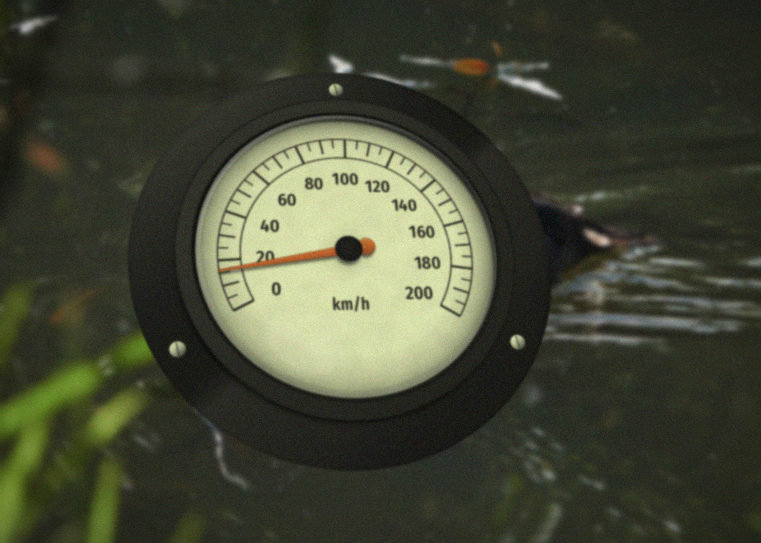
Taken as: 15 km/h
